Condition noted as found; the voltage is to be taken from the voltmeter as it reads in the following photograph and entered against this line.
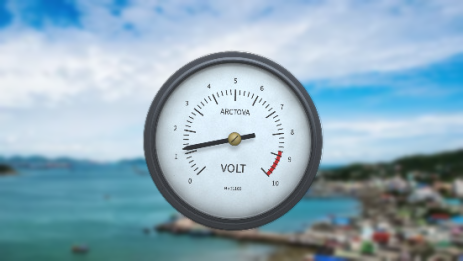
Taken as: 1.2 V
